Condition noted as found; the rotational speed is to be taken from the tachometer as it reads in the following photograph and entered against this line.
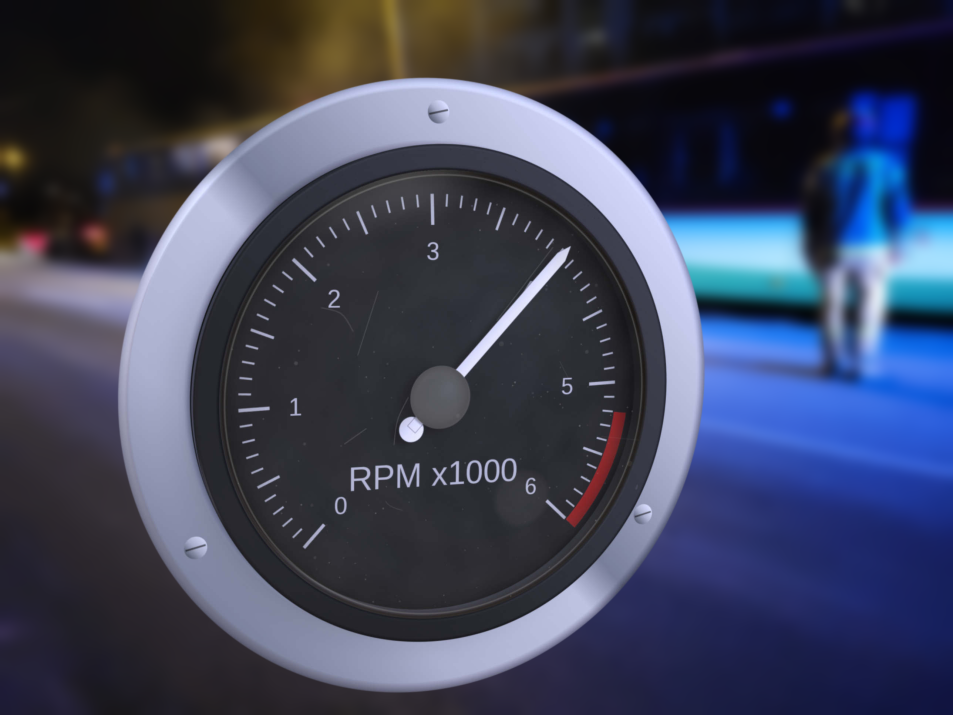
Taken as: 4000 rpm
